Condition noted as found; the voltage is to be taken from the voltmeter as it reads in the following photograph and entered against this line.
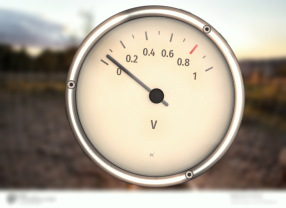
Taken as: 0.05 V
